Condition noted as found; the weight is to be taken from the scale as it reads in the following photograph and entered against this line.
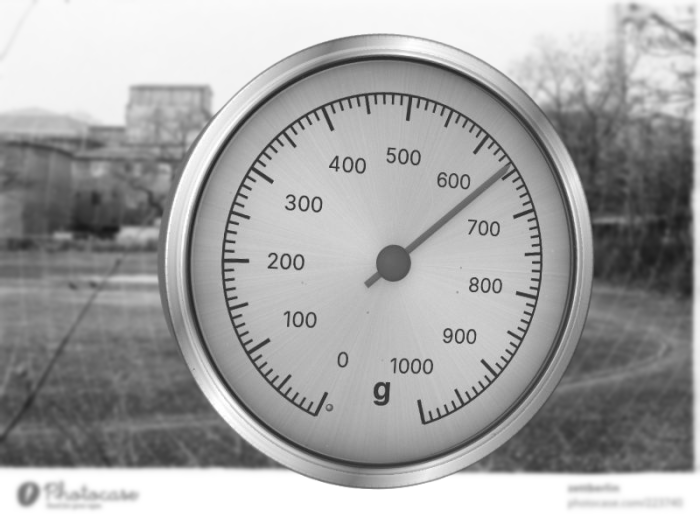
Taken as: 640 g
